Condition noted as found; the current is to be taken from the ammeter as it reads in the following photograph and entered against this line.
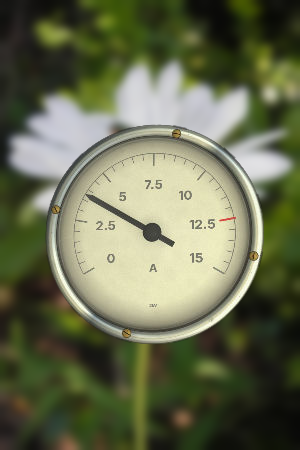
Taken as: 3.75 A
